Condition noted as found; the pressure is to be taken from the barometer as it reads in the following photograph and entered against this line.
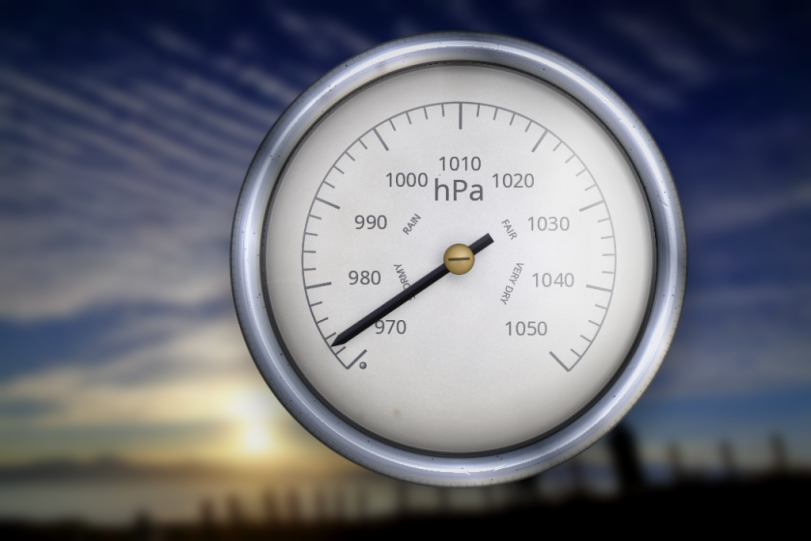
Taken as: 973 hPa
